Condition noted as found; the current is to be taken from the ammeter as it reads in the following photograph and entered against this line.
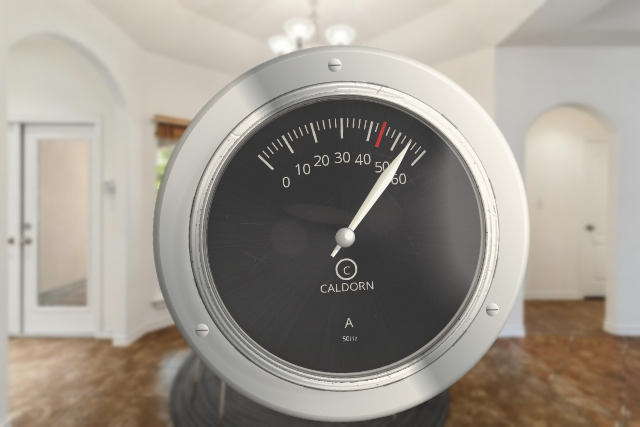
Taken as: 54 A
